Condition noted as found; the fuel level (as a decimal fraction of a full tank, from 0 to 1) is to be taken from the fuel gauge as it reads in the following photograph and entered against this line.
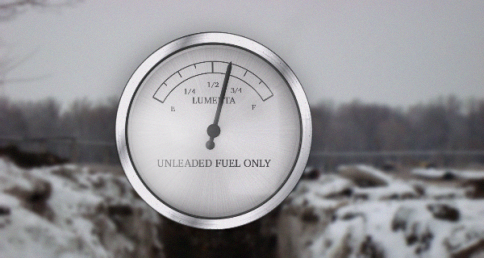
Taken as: 0.625
